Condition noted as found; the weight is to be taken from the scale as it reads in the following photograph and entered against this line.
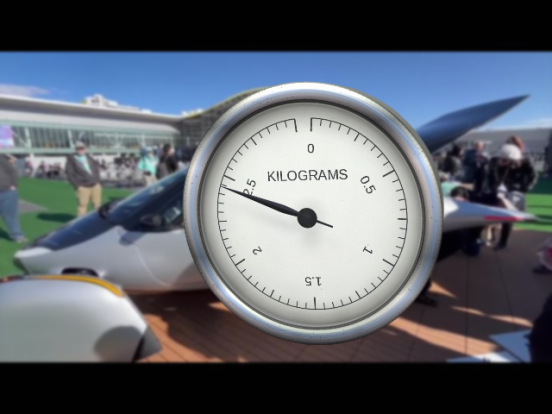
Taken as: 2.45 kg
